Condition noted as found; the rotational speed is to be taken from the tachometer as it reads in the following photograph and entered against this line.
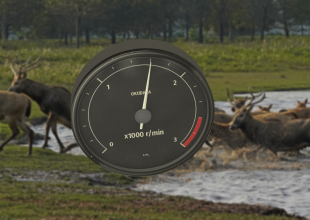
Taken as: 1600 rpm
